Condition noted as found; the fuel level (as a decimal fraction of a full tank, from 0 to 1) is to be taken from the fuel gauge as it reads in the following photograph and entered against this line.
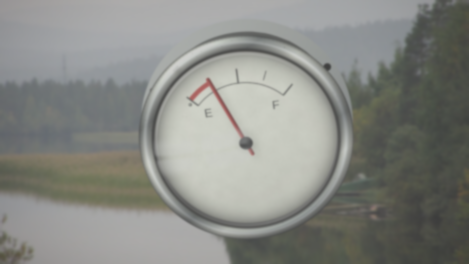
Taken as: 0.25
